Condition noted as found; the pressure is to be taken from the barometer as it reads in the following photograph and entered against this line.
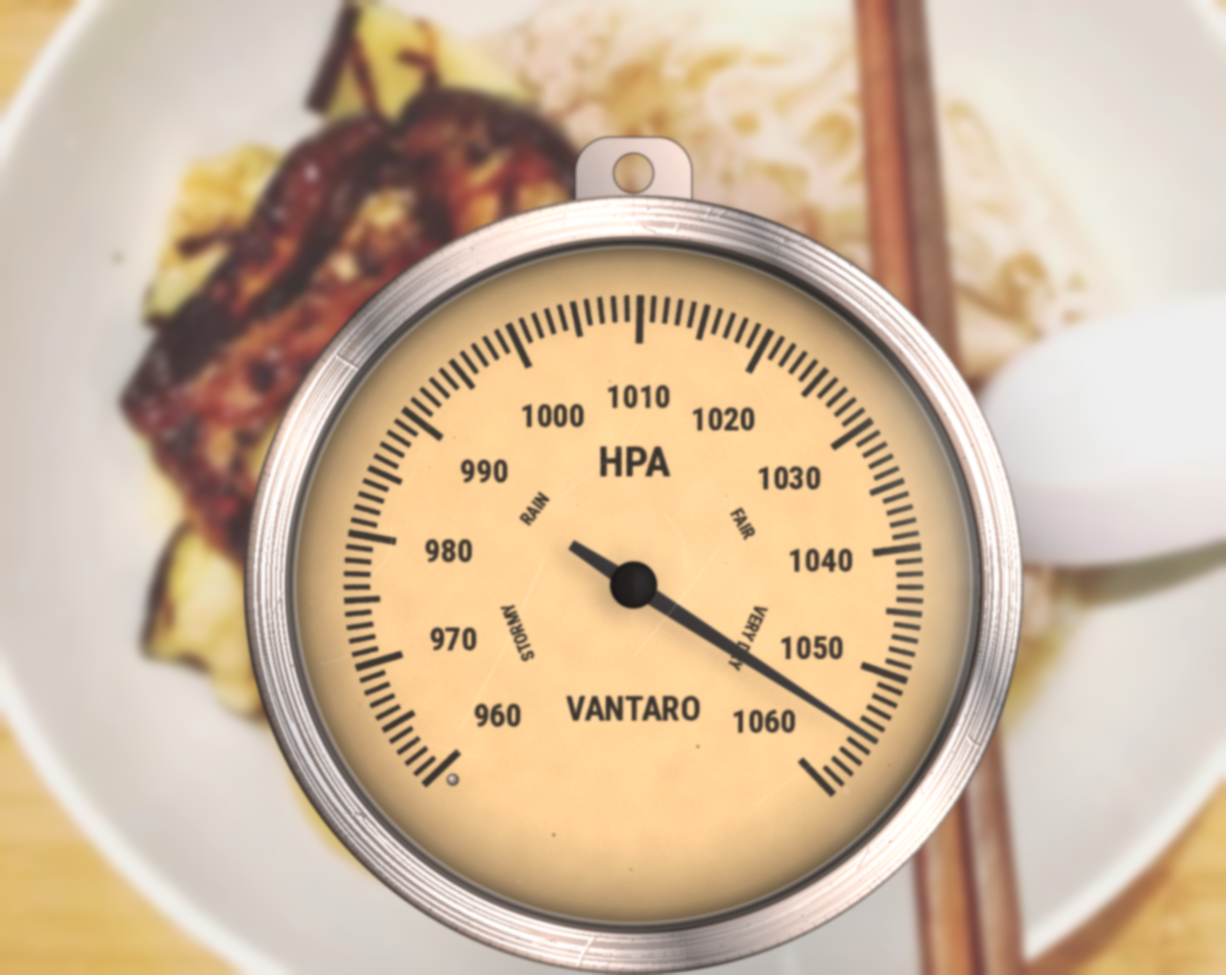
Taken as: 1055 hPa
